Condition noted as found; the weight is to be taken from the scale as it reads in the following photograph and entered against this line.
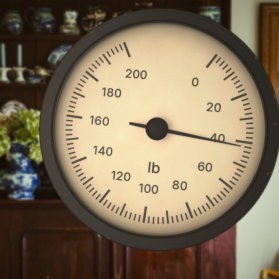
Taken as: 42 lb
